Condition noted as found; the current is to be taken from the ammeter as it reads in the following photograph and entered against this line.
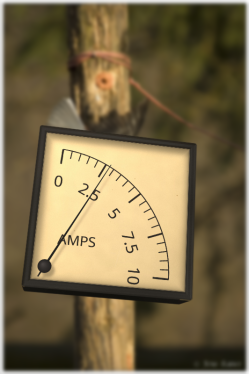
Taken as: 2.75 A
